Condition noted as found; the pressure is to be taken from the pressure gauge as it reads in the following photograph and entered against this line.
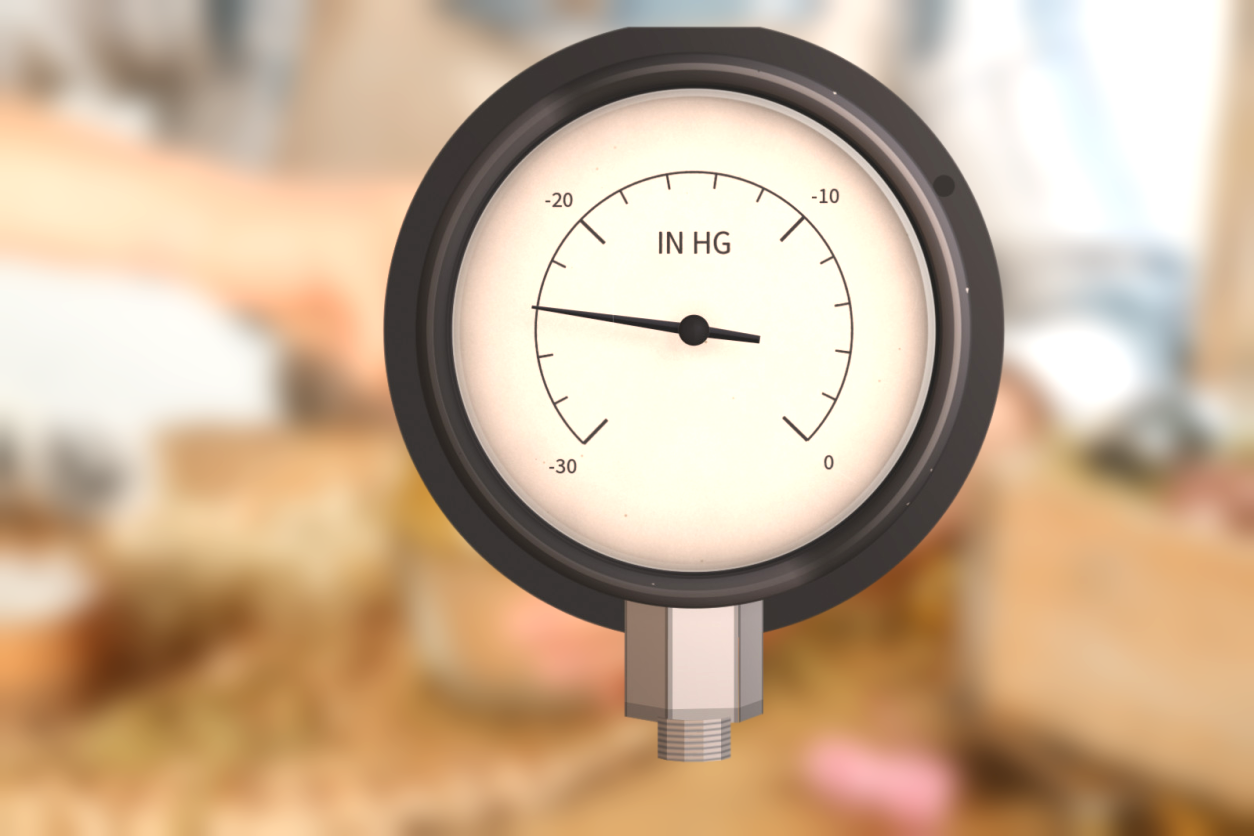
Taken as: -24 inHg
